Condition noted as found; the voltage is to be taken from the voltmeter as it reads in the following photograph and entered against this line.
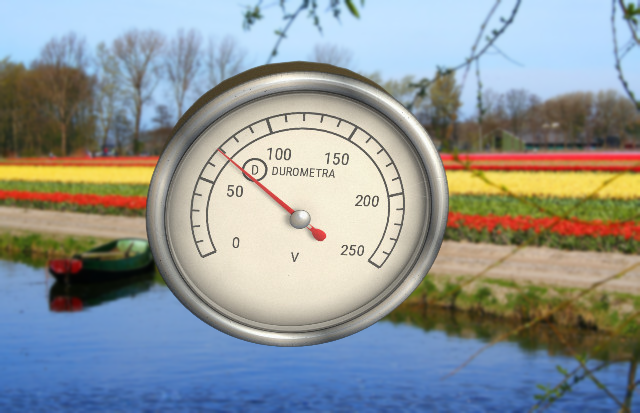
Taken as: 70 V
